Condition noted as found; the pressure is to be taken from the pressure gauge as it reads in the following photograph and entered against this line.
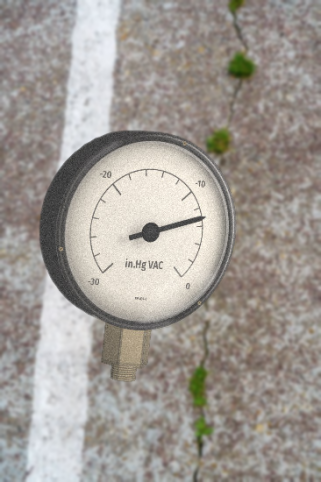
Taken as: -7 inHg
